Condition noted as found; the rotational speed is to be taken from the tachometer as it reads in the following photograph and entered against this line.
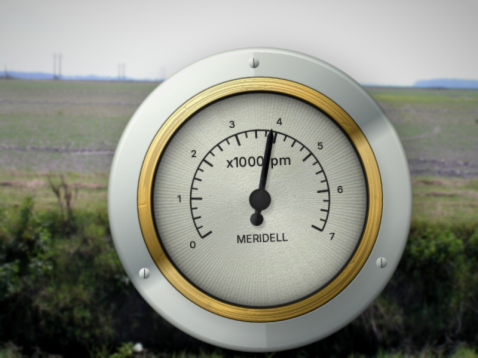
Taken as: 3875 rpm
